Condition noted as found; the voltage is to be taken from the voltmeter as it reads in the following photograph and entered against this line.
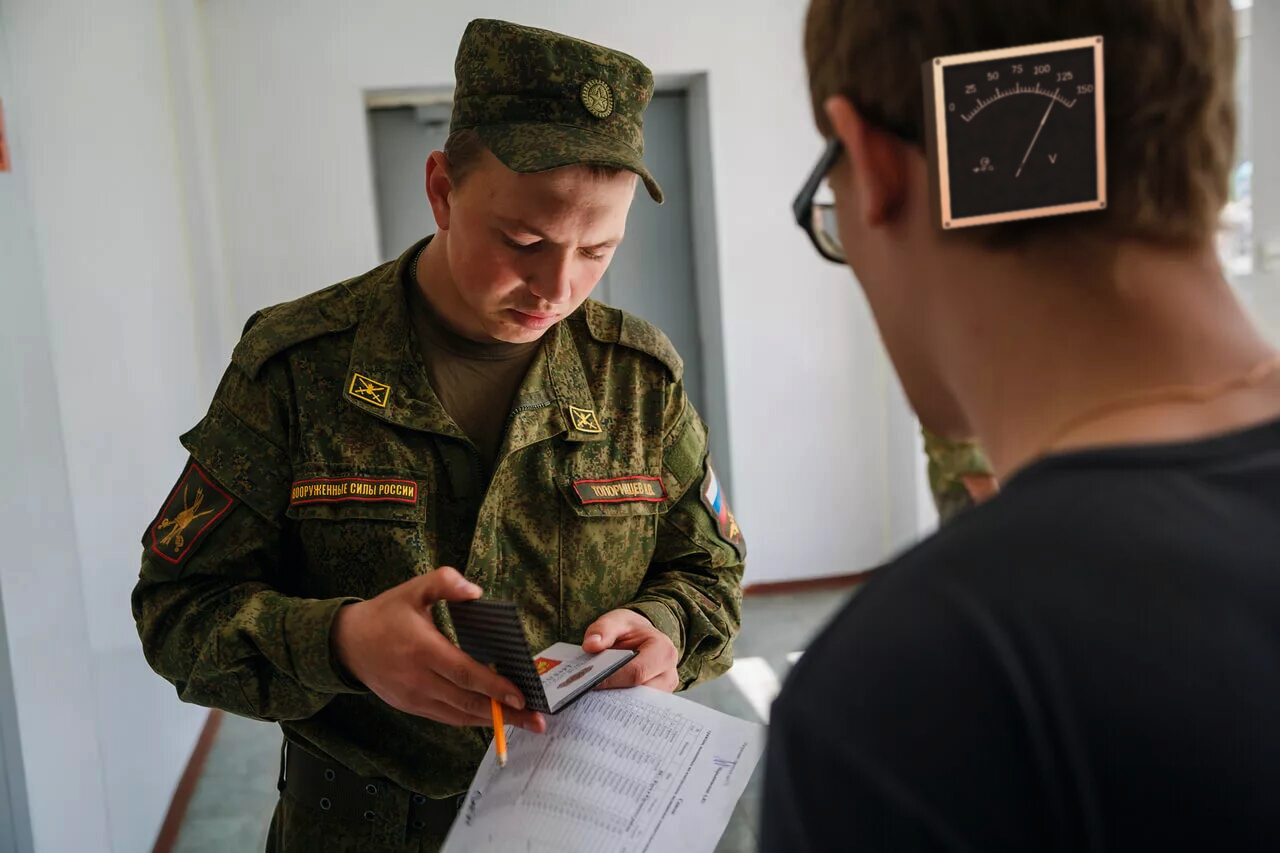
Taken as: 125 V
